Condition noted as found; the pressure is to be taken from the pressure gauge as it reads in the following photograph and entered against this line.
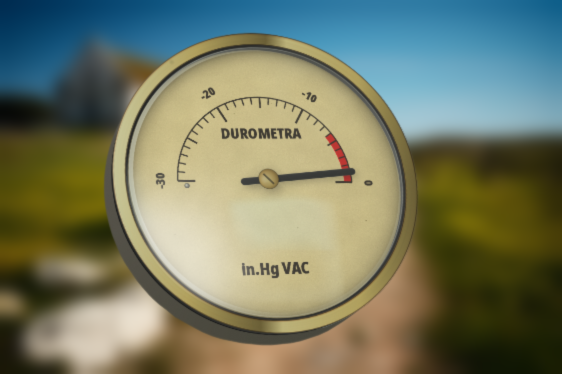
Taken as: -1 inHg
